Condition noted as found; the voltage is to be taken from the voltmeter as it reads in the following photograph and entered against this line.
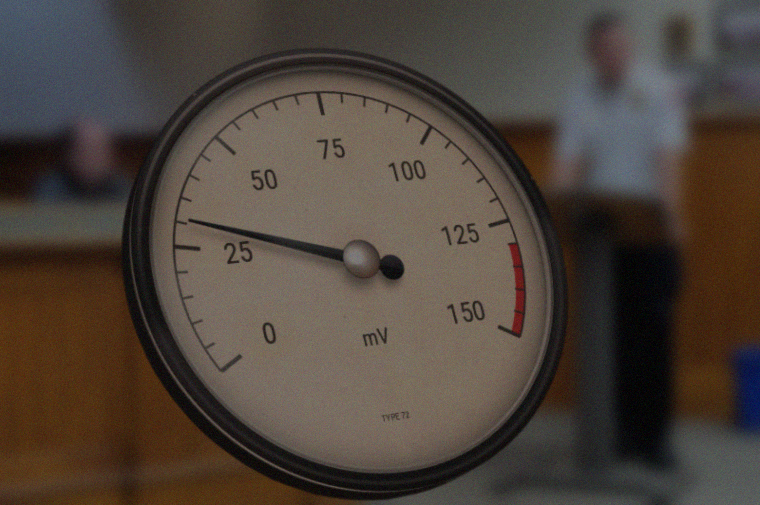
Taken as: 30 mV
